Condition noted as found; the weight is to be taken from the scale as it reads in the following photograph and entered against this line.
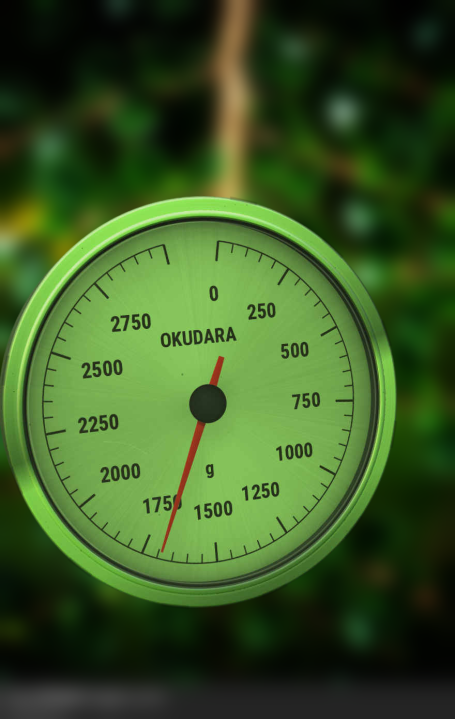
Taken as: 1700 g
